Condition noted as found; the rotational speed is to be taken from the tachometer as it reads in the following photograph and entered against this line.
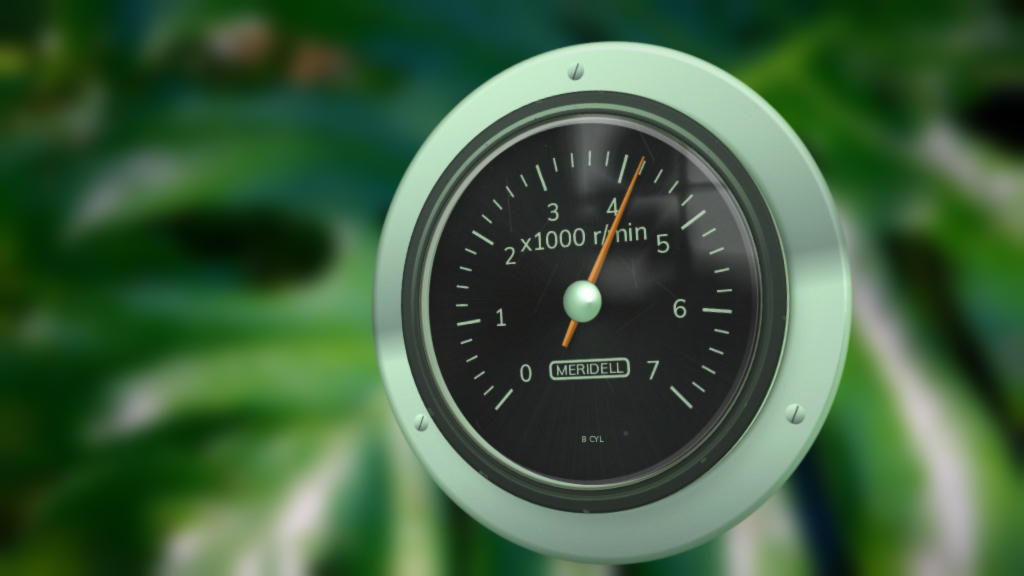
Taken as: 4200 rpm
